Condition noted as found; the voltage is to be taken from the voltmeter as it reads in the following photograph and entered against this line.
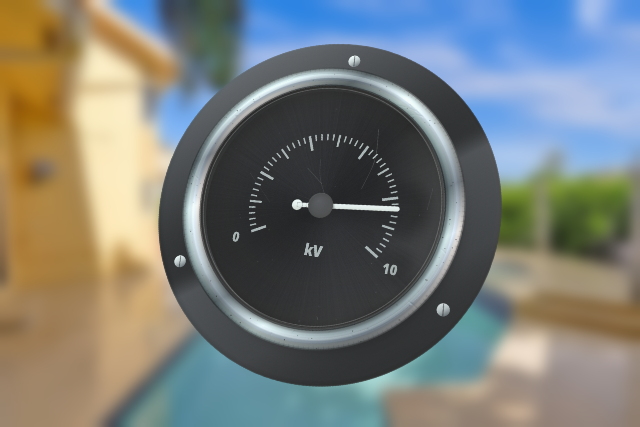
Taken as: 8.4 kV
